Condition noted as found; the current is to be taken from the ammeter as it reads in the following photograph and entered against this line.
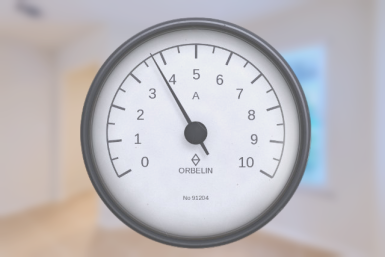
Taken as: 3.75 A
